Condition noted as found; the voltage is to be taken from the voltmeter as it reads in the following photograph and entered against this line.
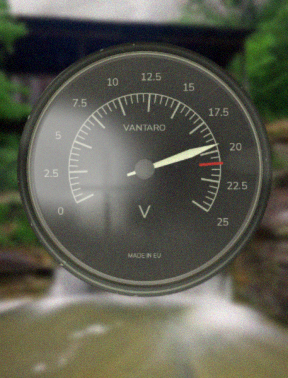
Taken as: 19.5 V
